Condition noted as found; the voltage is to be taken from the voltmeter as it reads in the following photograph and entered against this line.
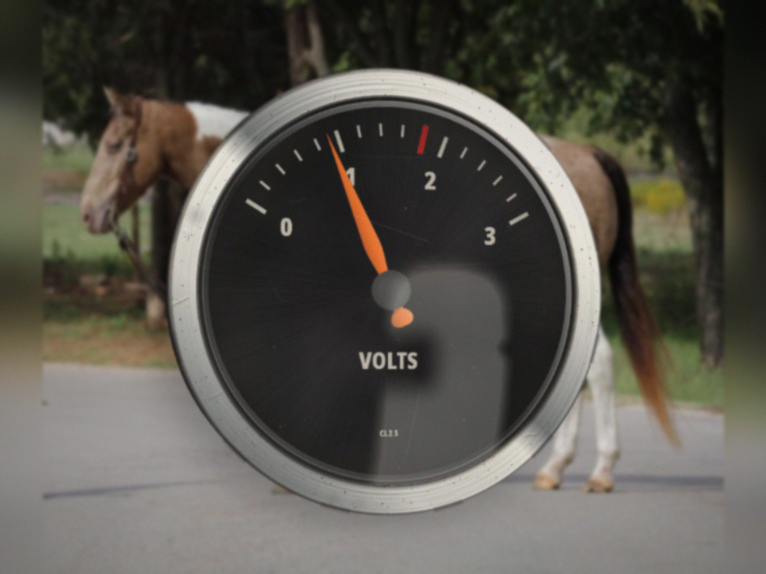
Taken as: 0.9 V
